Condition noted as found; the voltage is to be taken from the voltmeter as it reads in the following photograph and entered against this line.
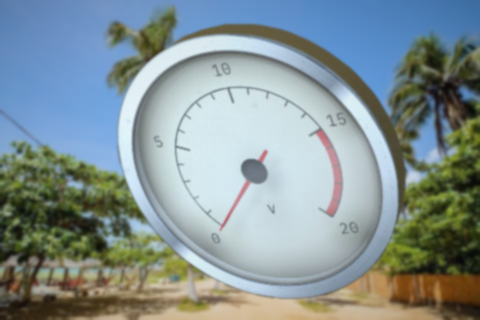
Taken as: 0 V
